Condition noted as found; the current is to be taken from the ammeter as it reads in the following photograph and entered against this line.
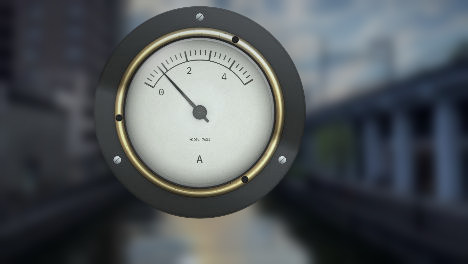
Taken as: 0.8 A
